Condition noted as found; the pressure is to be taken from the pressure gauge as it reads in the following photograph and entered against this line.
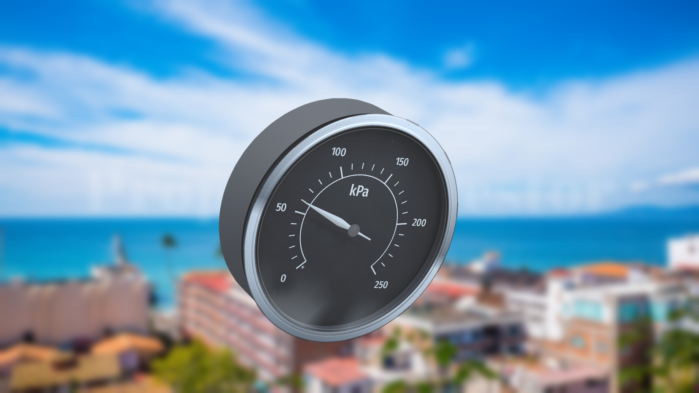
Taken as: 60 kPa
